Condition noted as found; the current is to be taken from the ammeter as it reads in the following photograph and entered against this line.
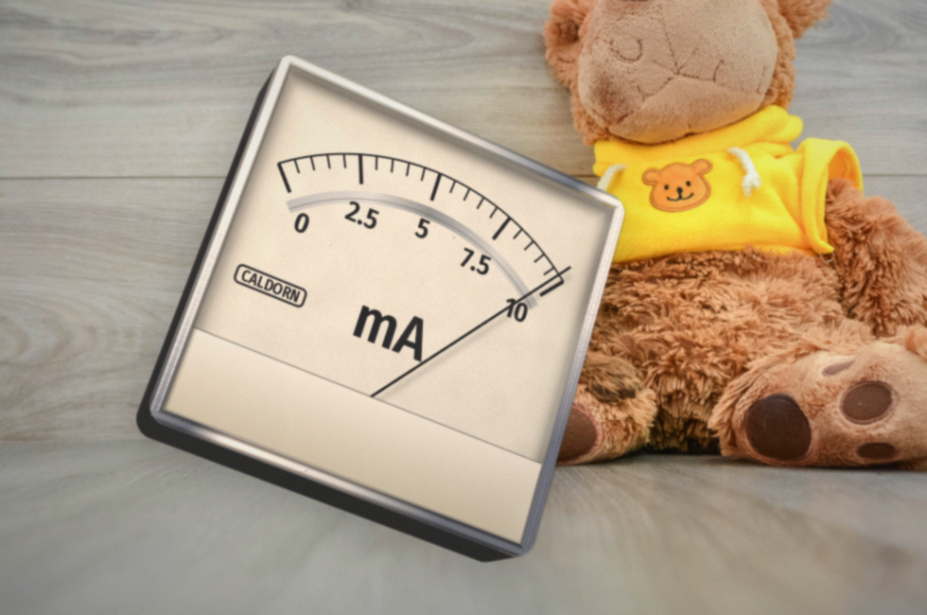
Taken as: 9.75 mA
